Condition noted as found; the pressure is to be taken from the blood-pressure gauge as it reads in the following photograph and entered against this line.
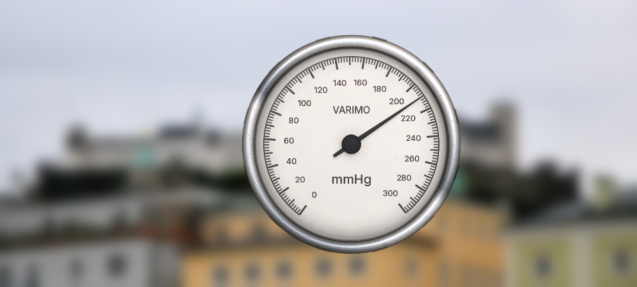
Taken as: 210 mmHg
